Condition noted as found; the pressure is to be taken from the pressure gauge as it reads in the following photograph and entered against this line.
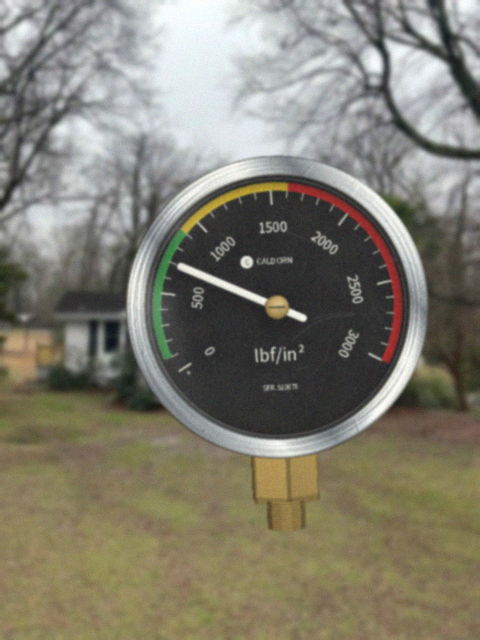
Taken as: 700 psi
